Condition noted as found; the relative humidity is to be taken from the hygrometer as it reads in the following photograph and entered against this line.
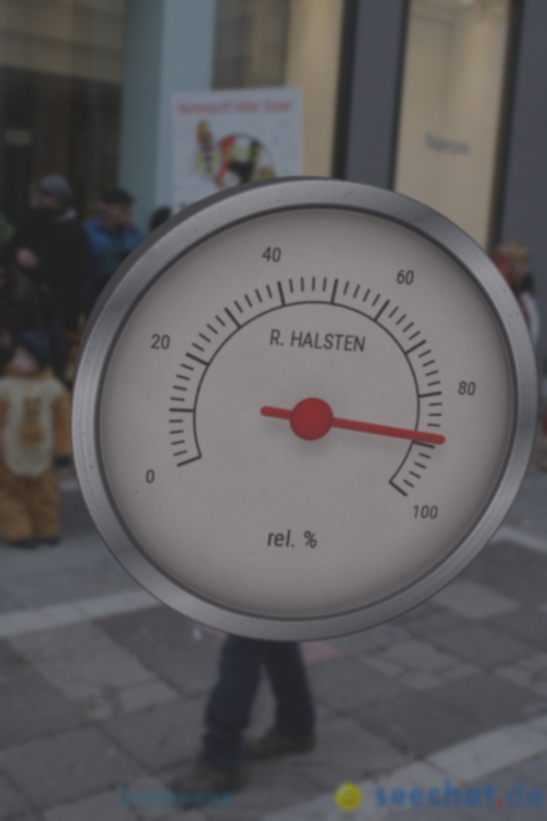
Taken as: 88 %
